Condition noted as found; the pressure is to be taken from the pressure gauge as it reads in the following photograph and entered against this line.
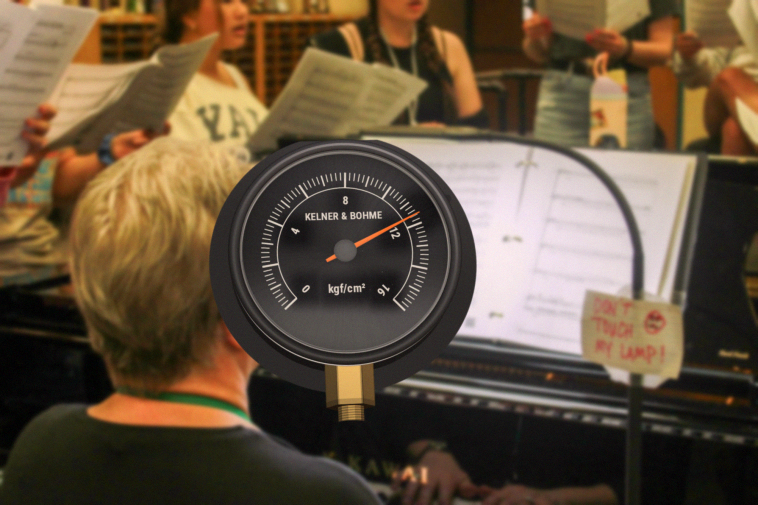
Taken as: 11.6 kg/cm²
